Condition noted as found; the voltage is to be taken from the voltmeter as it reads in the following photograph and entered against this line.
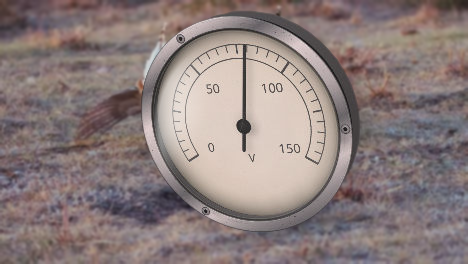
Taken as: 80 V
